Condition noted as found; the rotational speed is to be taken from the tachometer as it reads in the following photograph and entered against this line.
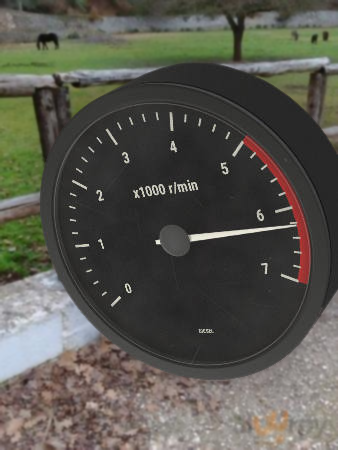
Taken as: 6200 rpm
